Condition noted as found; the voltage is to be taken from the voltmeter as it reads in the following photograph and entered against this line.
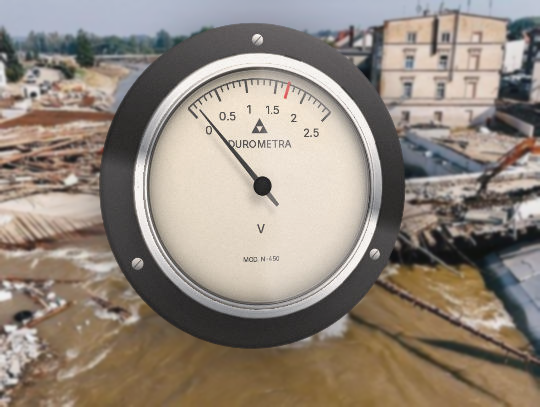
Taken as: 0.1 V
